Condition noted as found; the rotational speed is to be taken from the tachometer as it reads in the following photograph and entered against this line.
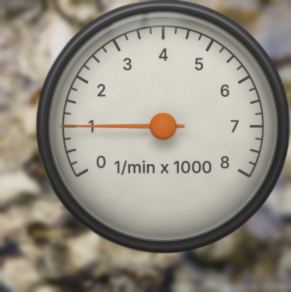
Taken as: 1000 rpm
